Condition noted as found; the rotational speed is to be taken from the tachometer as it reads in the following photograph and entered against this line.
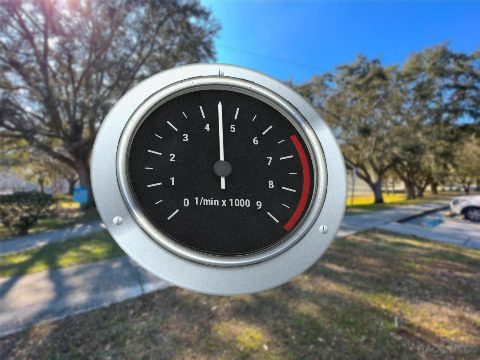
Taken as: 4500 rpm
